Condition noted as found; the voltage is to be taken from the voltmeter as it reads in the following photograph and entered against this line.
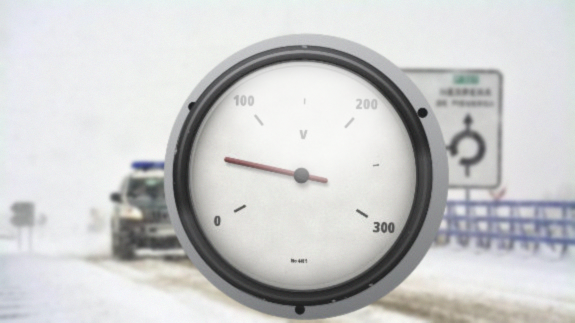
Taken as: 50 V
